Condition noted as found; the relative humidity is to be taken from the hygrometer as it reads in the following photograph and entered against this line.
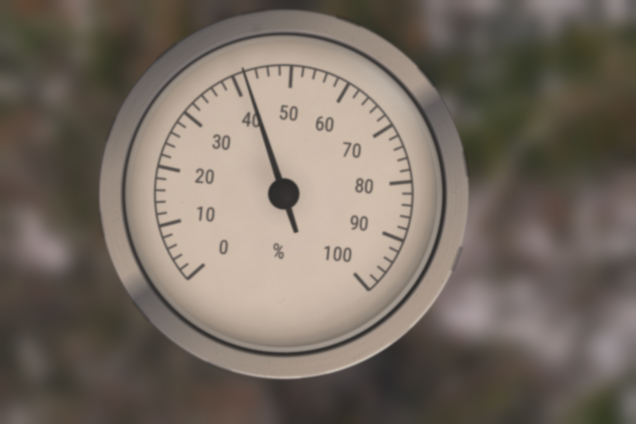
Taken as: 42 %
